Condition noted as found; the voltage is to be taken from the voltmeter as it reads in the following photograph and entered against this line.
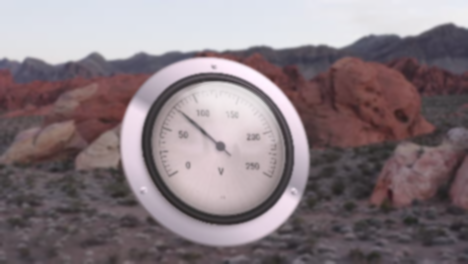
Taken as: 75 V
